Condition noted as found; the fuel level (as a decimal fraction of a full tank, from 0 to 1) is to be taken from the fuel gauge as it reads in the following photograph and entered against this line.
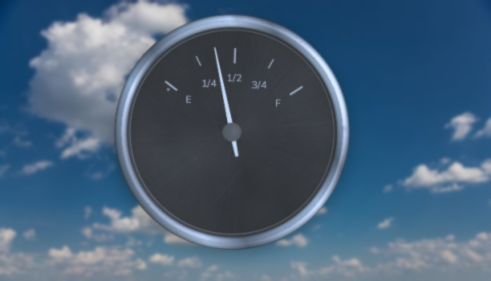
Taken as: 0.375
